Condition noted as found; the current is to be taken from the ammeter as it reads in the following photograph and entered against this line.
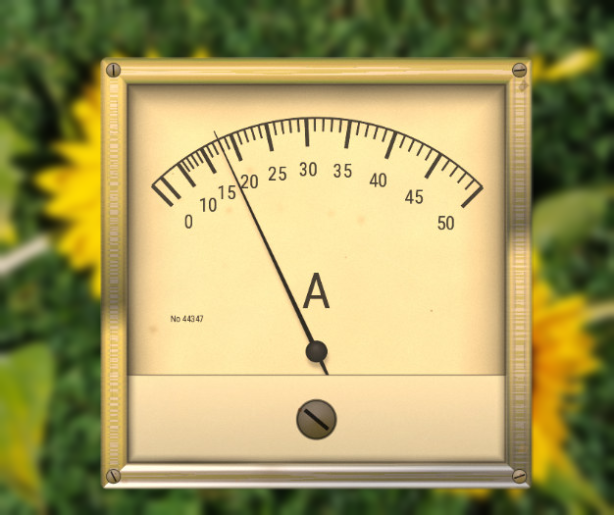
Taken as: 18 A
